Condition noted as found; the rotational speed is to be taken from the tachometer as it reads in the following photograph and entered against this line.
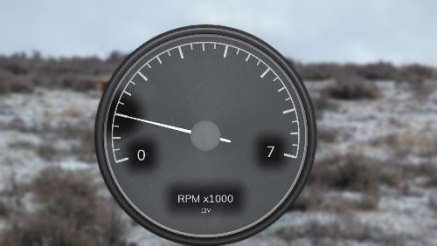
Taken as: 1000 rpm
